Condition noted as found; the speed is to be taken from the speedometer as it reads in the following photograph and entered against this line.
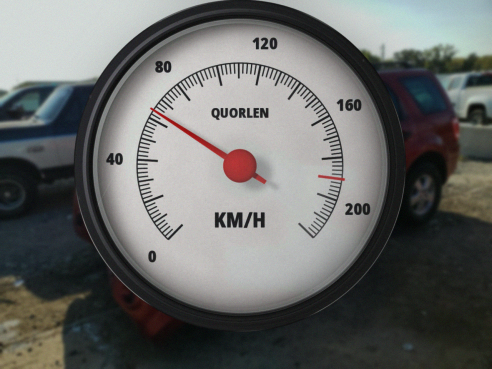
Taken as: 64 km/h
